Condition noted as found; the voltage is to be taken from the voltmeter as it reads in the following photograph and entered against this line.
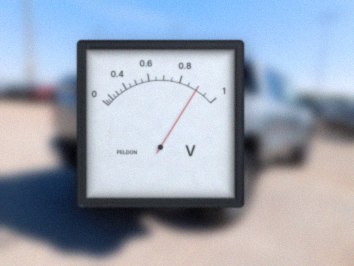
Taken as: 0.9 V
